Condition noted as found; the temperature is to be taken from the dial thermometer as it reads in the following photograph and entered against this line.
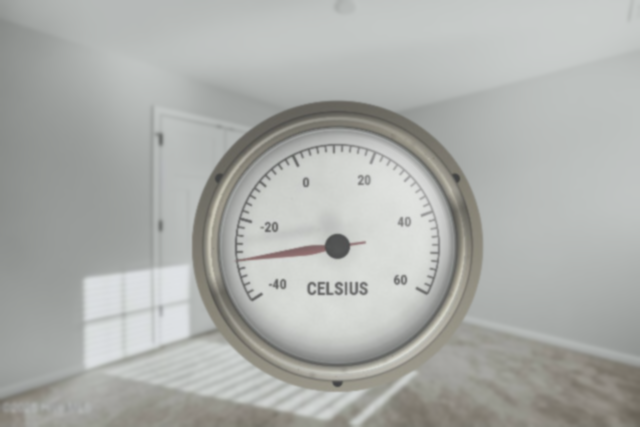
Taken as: -30 °C
